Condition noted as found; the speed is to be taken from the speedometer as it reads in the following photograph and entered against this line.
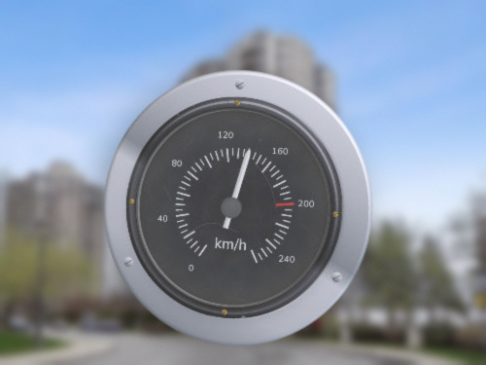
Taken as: 140 km/h
